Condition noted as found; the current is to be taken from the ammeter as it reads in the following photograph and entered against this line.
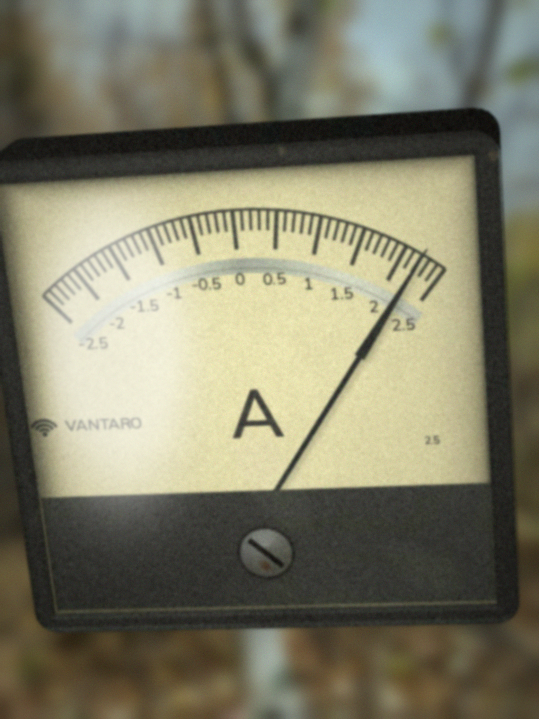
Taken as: 2.2 A
